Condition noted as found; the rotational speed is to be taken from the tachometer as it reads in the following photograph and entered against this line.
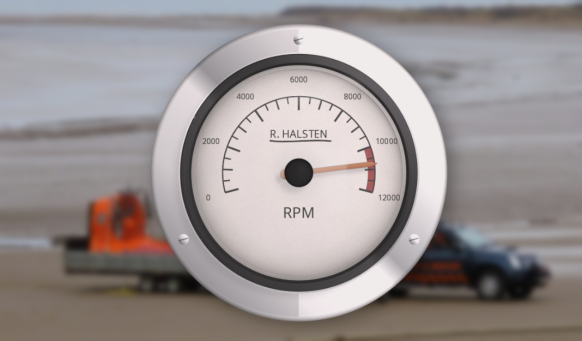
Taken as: 10750 rpm
